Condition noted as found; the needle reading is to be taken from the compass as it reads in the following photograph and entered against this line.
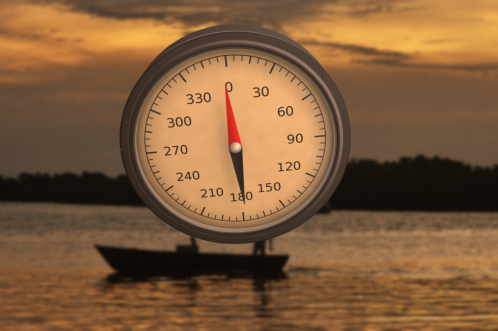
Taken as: 357.5 °
